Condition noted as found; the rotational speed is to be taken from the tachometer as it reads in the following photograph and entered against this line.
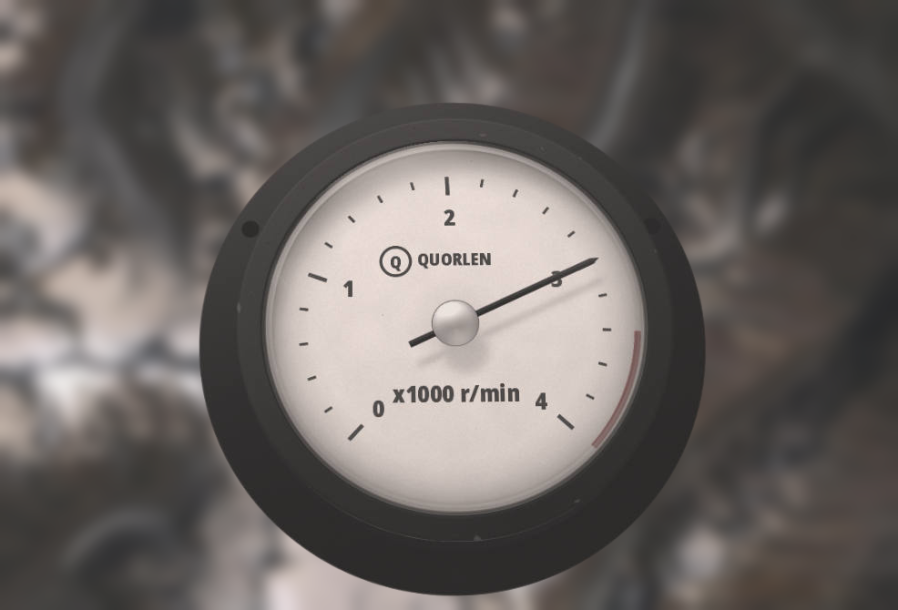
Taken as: 3000 rpm
